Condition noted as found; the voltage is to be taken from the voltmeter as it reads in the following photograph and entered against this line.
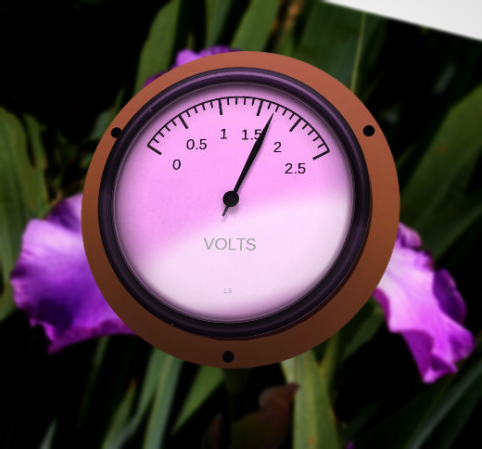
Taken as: 1.7 V
